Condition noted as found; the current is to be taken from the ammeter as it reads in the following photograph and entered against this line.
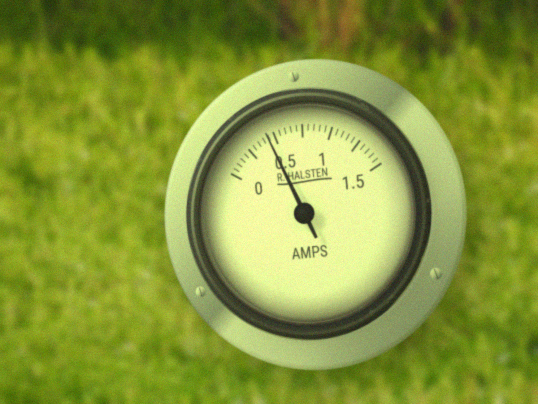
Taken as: 0.45 A
